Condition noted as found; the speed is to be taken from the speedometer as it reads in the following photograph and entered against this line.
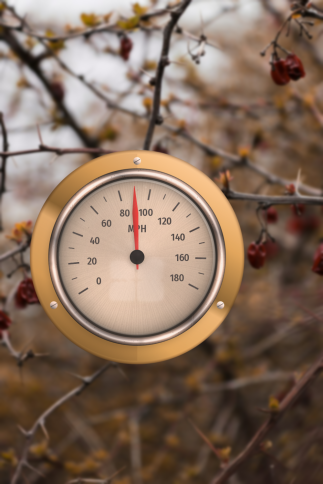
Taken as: 90 mph
